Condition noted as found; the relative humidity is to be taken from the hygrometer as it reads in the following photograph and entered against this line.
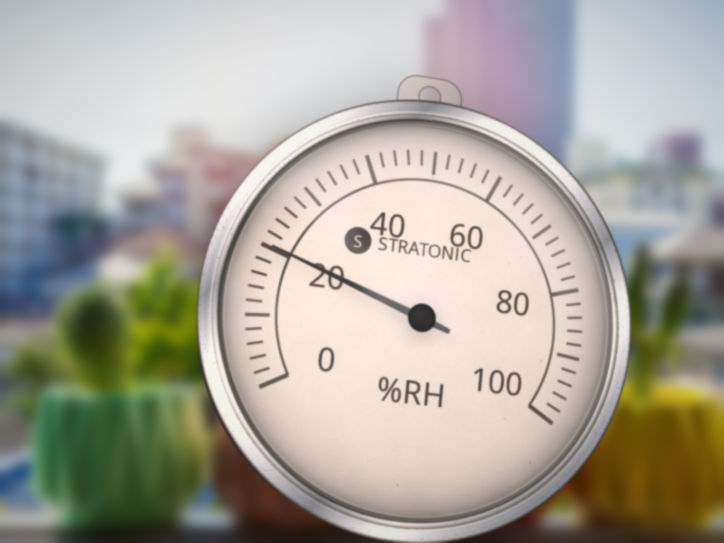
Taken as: 20 %
